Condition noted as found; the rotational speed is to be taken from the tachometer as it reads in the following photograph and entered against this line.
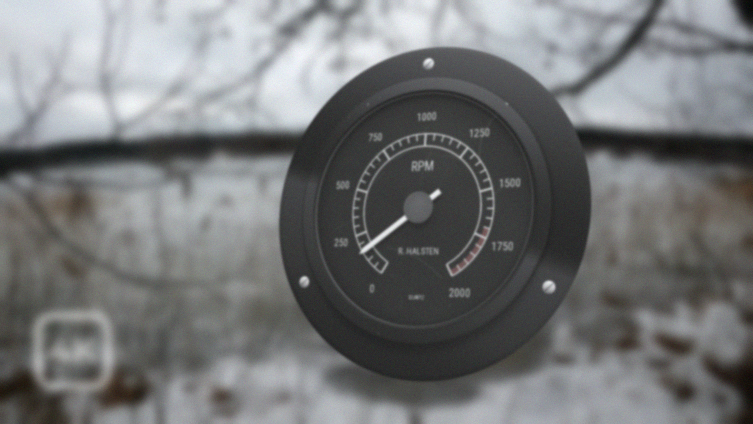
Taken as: 150 rpm
